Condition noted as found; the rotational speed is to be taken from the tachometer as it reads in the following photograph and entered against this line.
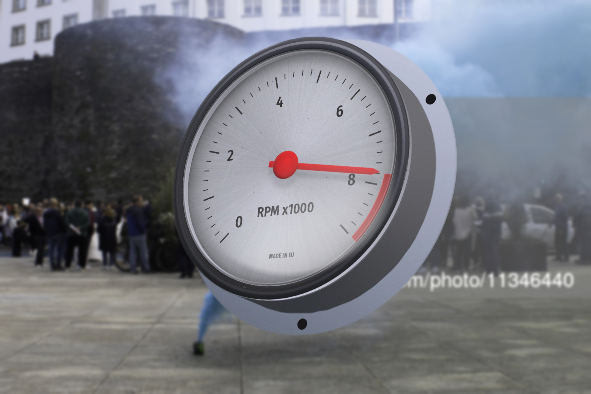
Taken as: 7800 rpm
